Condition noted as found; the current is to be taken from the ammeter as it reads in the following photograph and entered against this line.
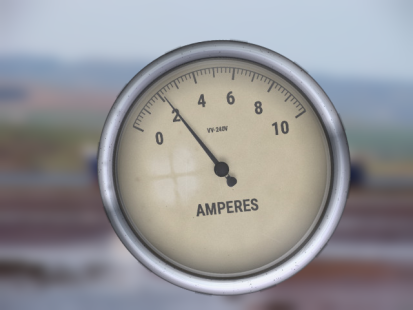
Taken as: 2.2 A
